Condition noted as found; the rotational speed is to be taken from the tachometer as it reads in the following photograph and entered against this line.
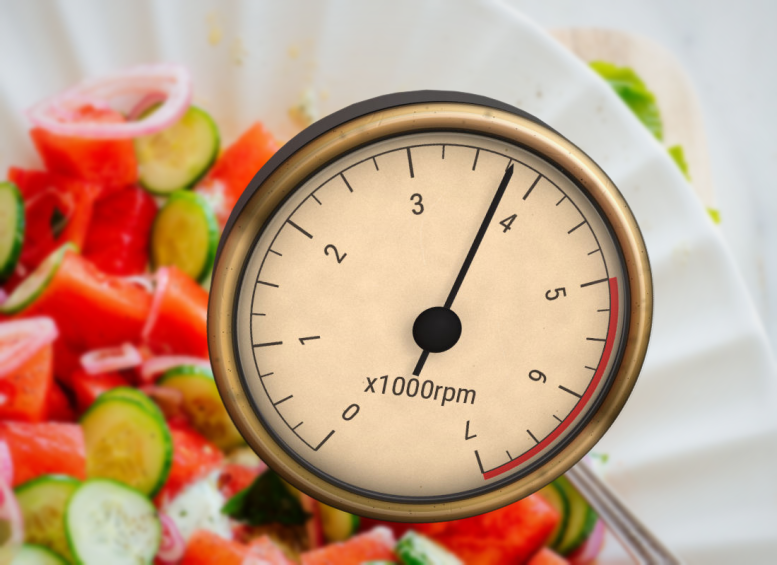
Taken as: 3750 rpm
